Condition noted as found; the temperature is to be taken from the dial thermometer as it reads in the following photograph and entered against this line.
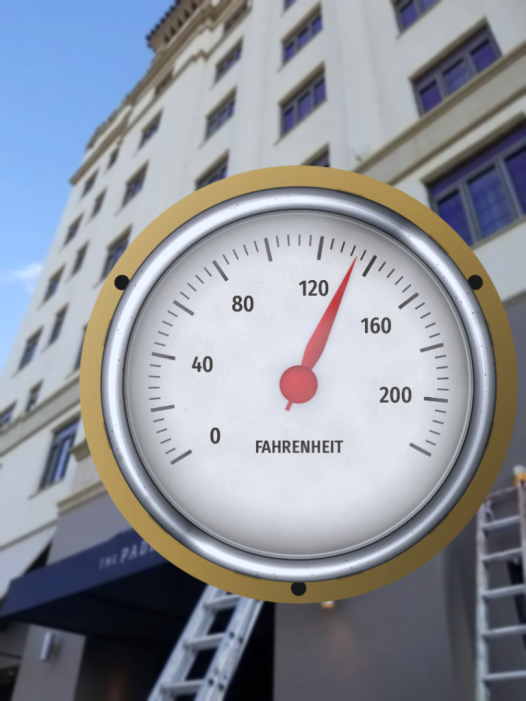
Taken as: 134 °F
